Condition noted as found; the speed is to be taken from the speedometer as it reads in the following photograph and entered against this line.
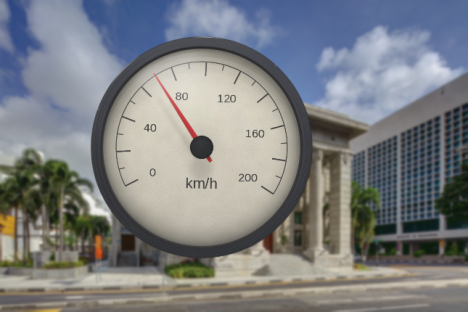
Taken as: 70 km/h
